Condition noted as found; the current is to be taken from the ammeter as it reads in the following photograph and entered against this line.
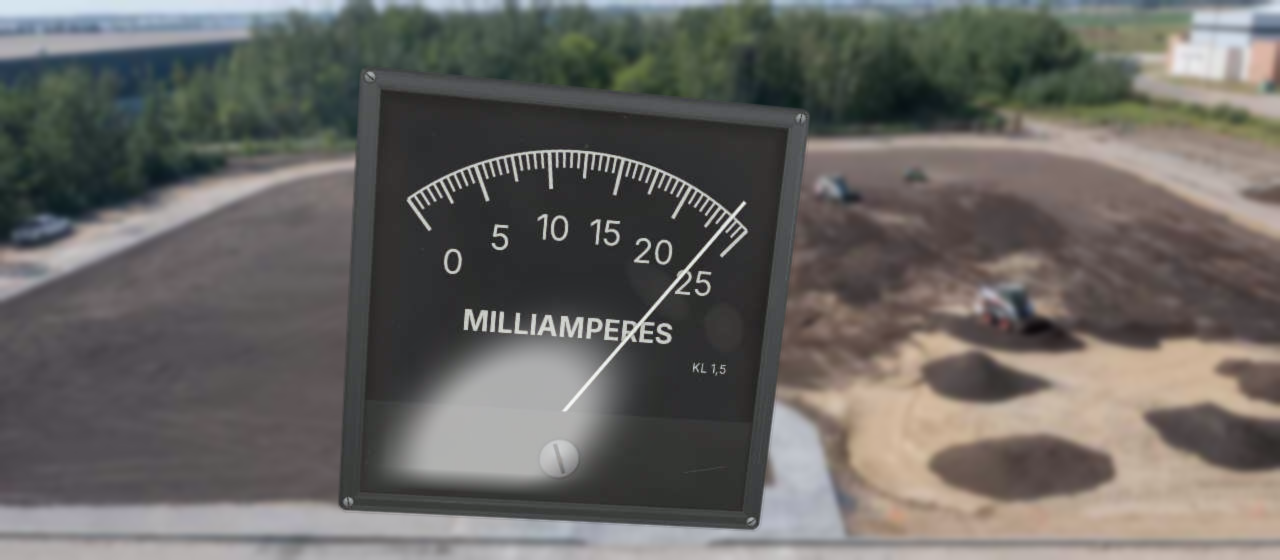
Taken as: 23.5 mA
